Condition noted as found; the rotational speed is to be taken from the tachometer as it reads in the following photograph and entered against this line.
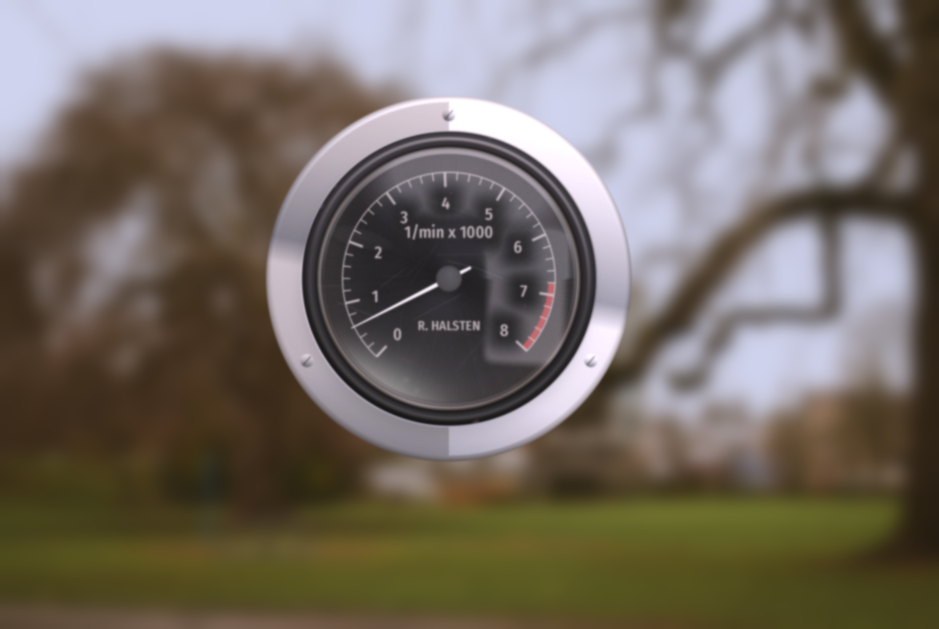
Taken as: 600 rpm
